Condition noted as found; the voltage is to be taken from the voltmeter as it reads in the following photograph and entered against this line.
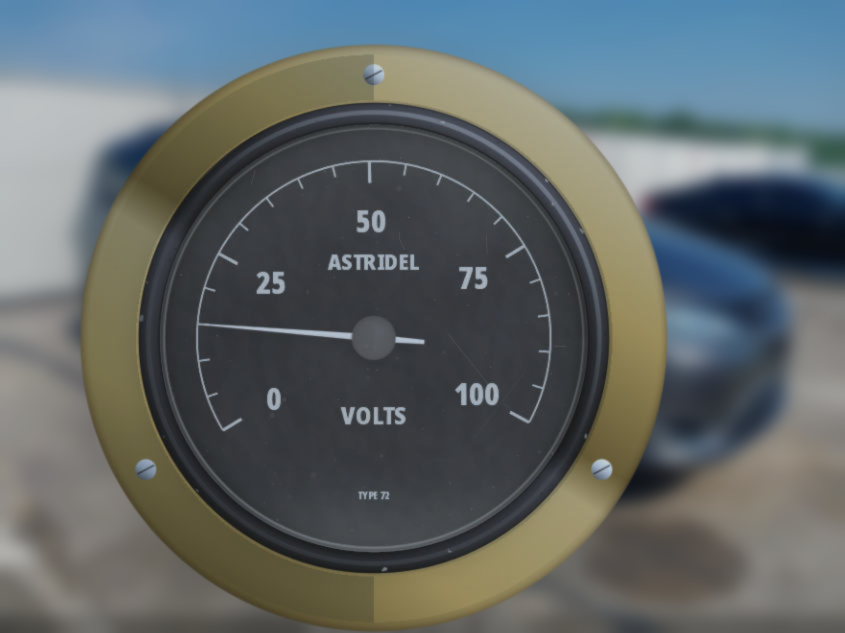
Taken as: 15 V
